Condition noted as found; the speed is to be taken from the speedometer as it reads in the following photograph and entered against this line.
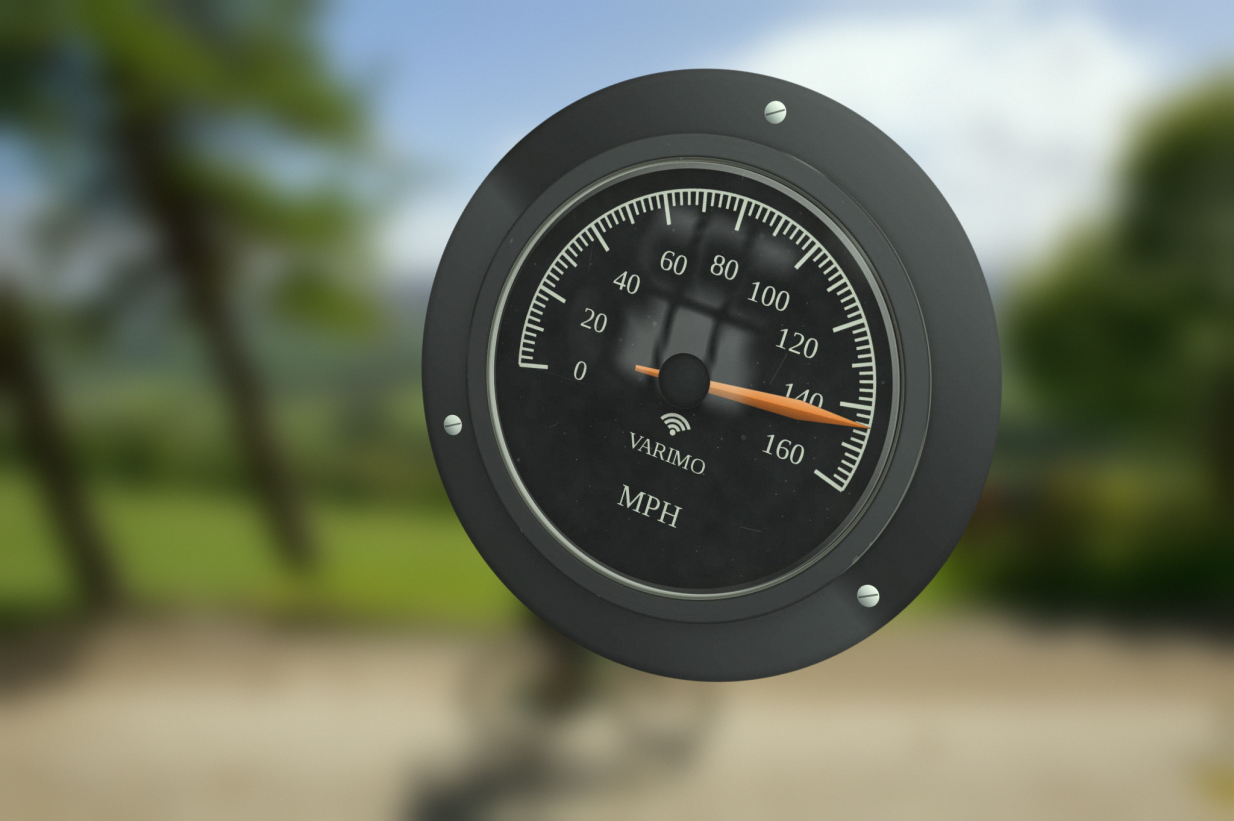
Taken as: 144 mph
